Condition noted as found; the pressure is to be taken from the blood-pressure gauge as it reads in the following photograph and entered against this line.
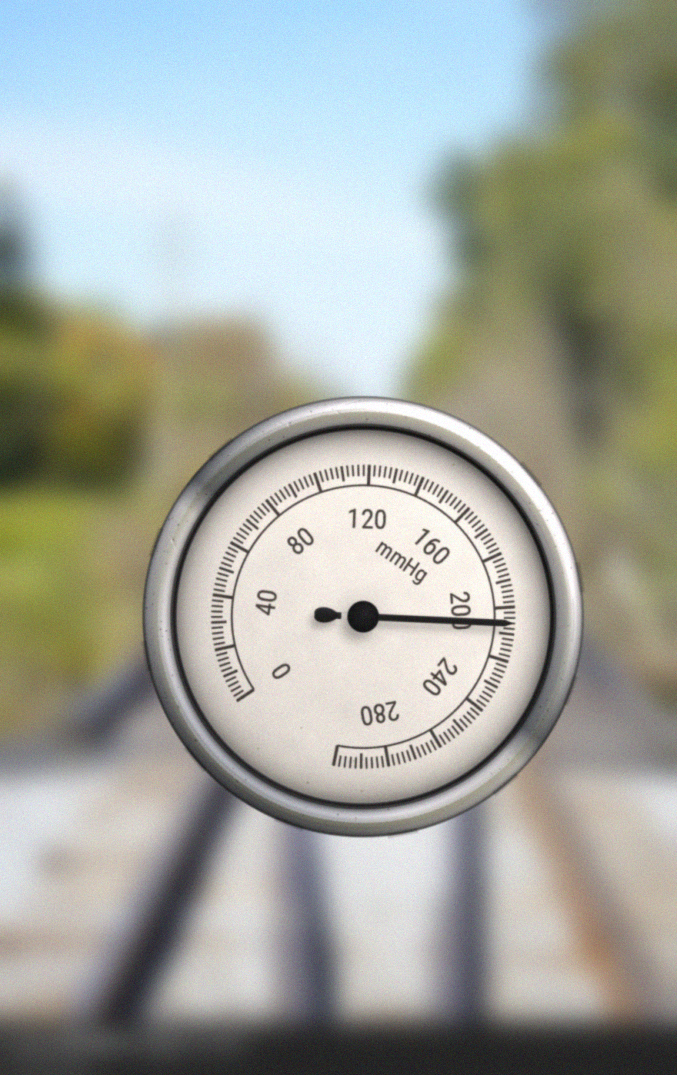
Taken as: 206 mmHg
